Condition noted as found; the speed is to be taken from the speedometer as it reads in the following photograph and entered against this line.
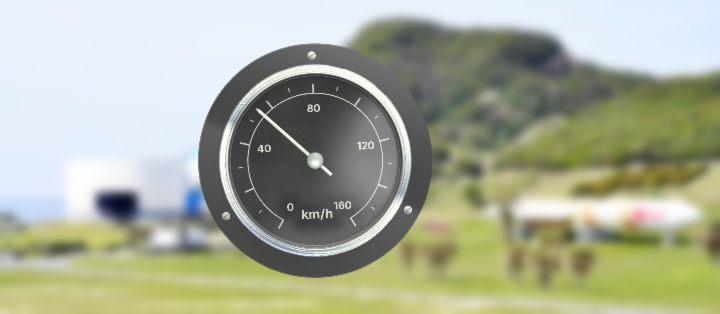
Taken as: 55 km/h
